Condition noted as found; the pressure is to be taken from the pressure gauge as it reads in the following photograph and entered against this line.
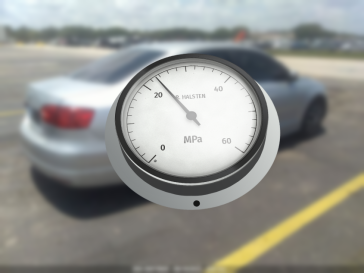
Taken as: 23 MPa
